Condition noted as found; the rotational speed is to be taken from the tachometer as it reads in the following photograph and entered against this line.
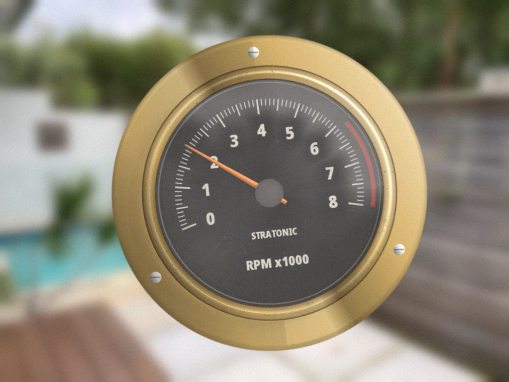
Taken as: 2000 rpm
